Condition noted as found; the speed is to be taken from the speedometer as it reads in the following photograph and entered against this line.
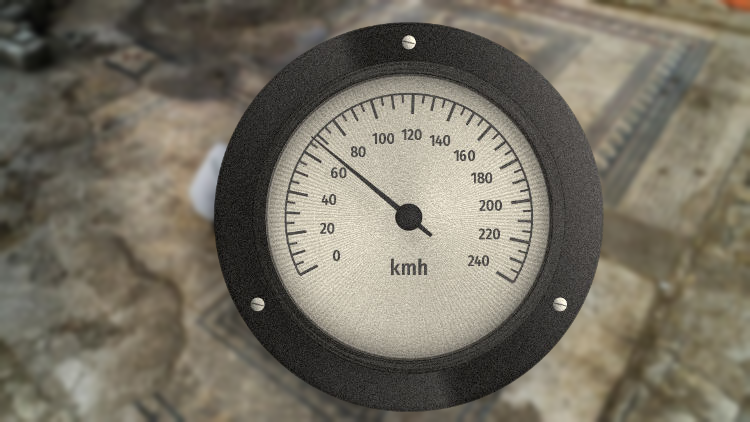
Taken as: 67.5 km/h
